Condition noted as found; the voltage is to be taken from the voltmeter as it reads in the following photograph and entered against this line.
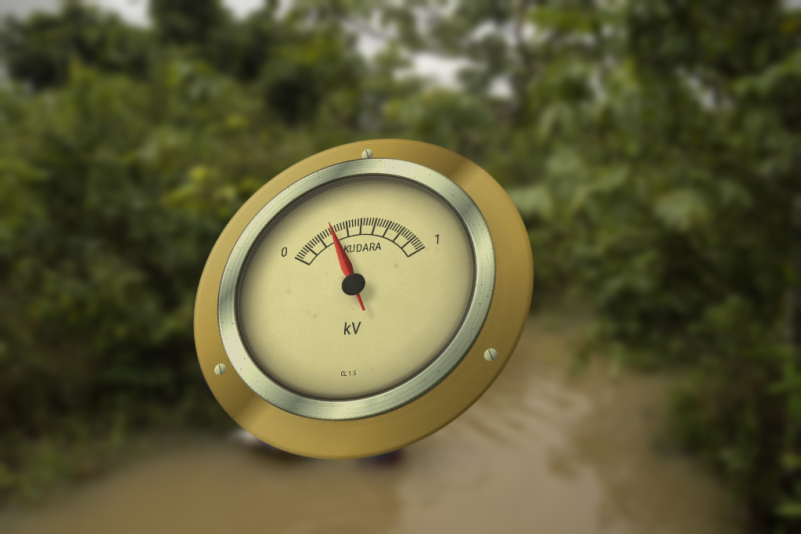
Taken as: 0.3 kV
